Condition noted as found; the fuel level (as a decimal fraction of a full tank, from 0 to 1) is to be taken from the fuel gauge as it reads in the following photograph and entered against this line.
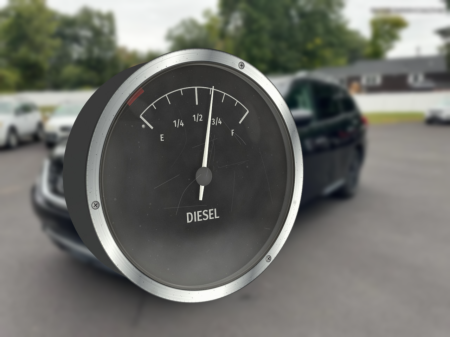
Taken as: 0.625
